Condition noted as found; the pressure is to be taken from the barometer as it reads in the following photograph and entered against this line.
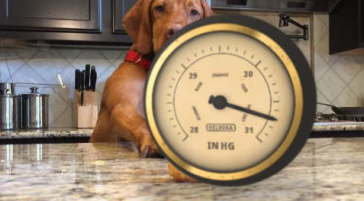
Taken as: 30.7 inHg
